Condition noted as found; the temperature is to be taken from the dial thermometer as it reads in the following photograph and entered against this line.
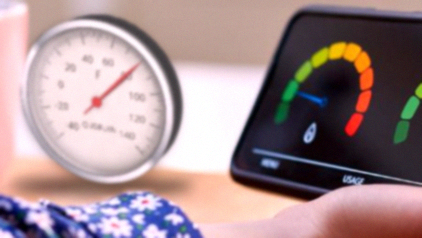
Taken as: 80 °F
